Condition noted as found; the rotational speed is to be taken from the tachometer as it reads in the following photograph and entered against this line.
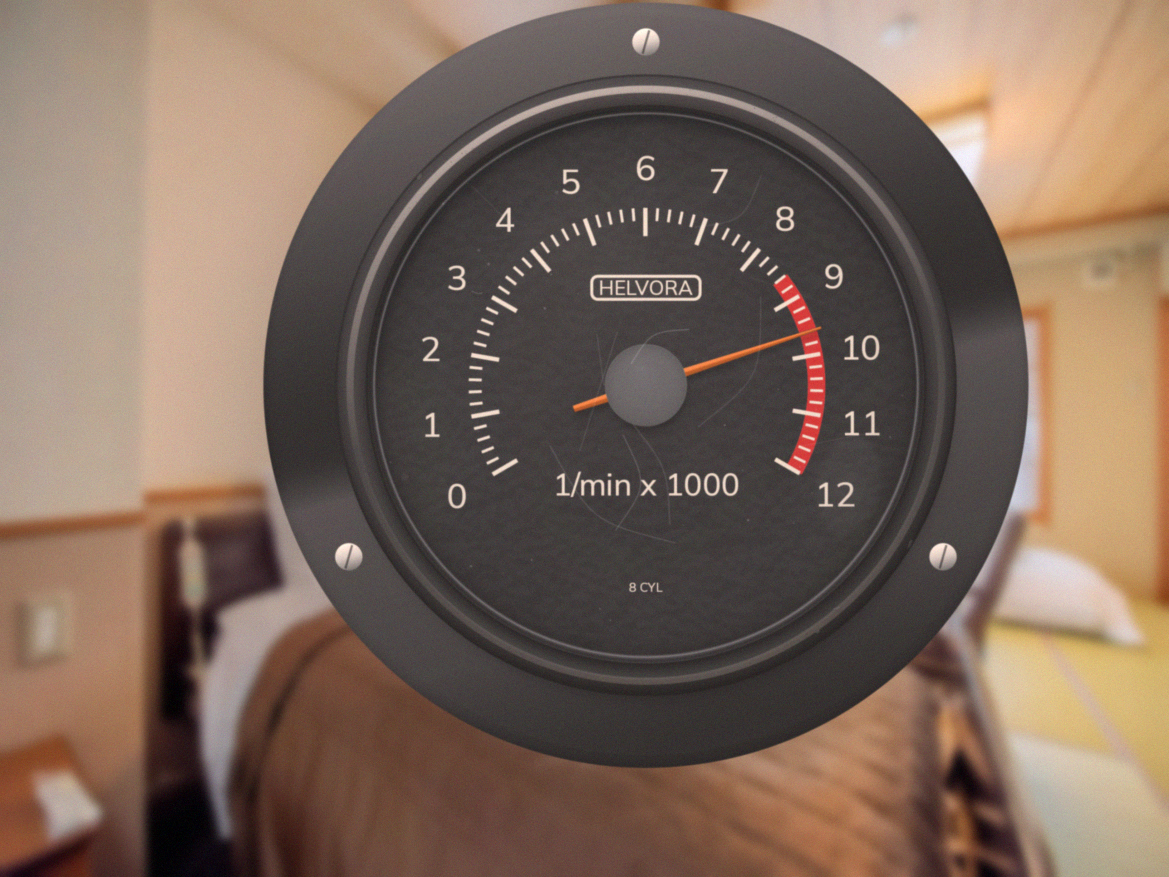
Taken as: 9600 rpm
